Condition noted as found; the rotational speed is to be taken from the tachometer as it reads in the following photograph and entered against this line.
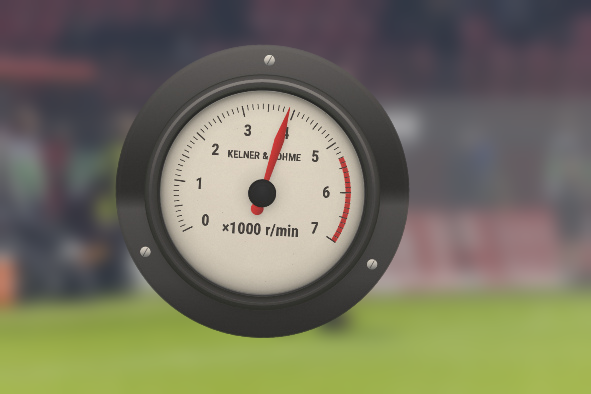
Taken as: 3900 rpm
